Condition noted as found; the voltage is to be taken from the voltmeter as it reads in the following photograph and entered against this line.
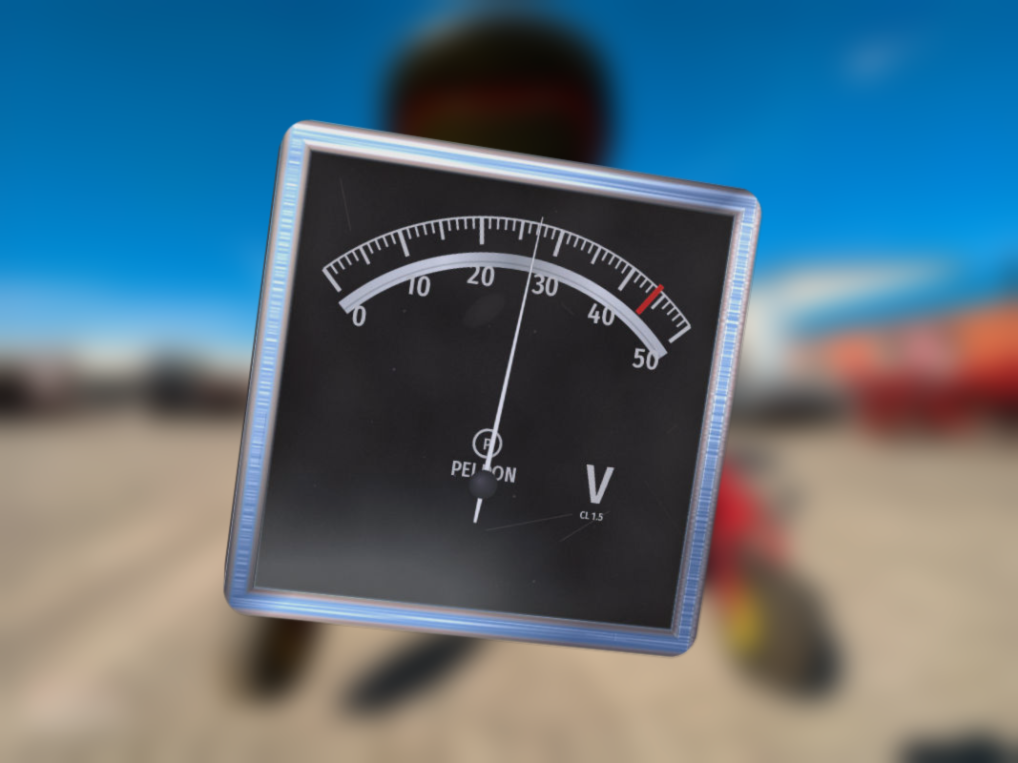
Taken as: 27 V
